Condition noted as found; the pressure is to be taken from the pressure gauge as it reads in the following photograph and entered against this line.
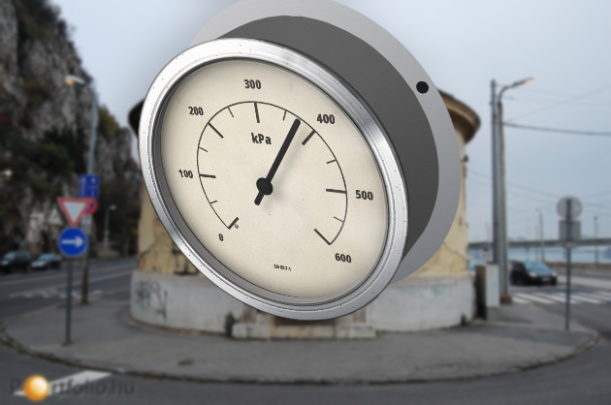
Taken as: 375 kPa
